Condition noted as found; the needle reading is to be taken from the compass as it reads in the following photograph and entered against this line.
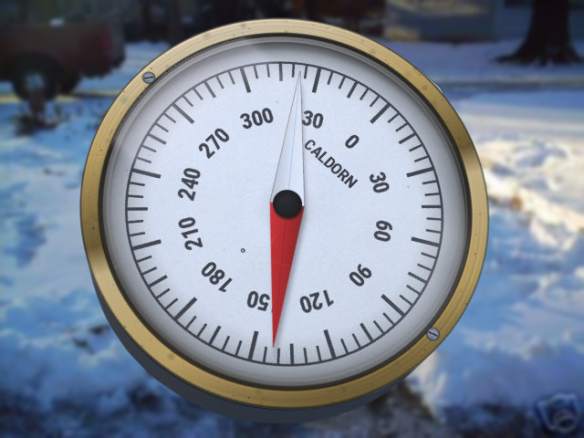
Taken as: 142.5 °
